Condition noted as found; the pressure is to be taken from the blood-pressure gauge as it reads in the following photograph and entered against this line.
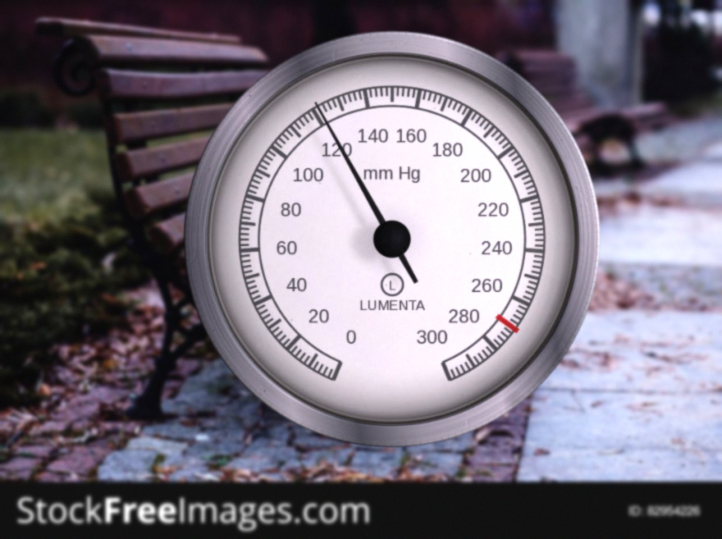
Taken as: 122 mmHg
